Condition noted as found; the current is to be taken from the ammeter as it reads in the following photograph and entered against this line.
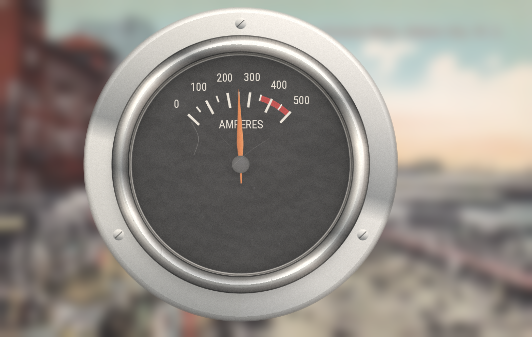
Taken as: 250 A
